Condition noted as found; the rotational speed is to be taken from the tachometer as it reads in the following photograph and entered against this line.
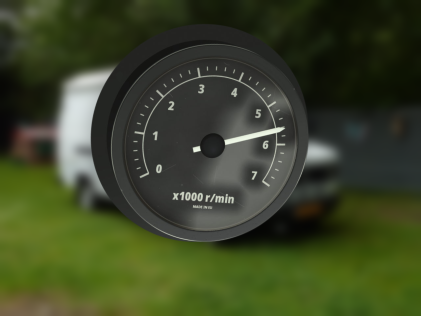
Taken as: 5600 rpm
